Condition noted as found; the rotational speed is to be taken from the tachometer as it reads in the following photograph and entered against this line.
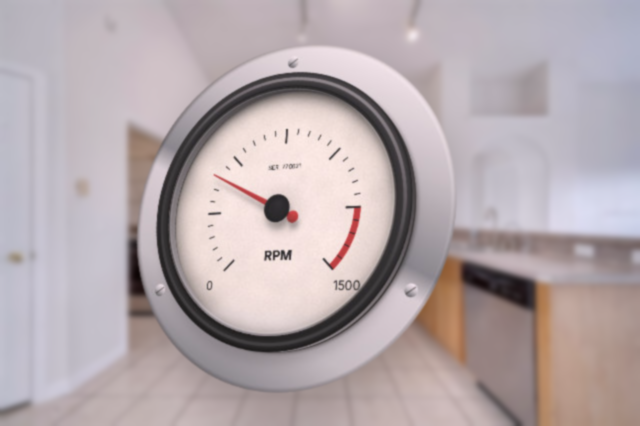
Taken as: 400 rpm
